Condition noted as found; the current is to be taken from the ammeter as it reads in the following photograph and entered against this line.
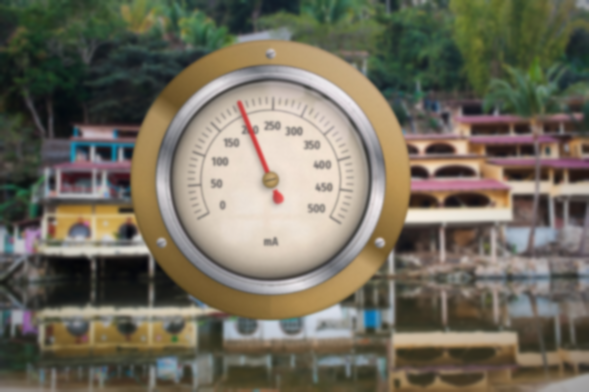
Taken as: 200 mA
